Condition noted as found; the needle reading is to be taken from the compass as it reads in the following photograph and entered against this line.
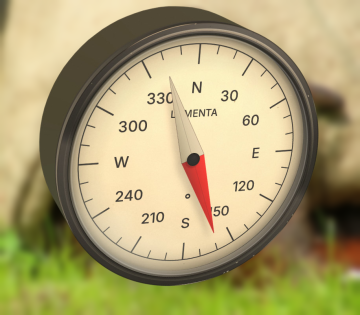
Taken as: 160 °
